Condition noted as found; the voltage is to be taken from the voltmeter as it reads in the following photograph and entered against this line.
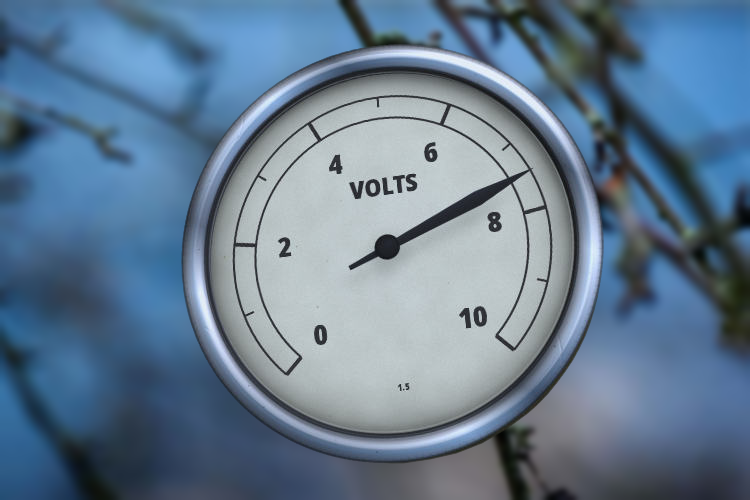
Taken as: 7.5 V
